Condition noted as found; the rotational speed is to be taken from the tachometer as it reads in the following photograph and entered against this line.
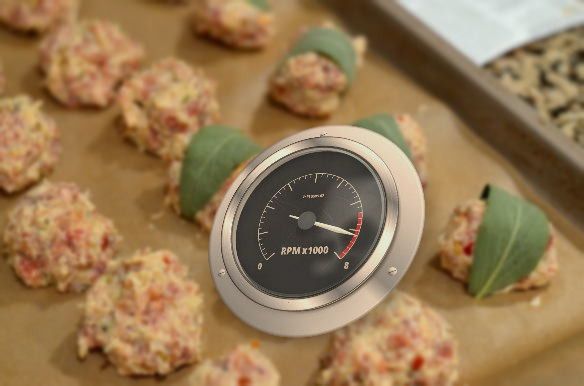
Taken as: 7200 rpm
